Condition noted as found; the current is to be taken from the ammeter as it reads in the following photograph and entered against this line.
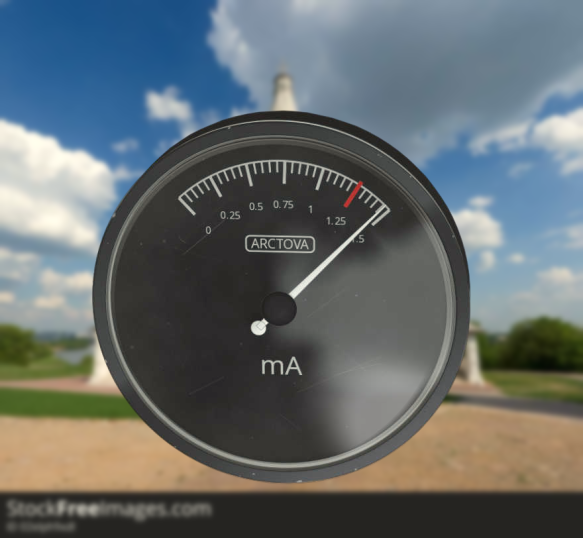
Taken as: 1.45 mA
